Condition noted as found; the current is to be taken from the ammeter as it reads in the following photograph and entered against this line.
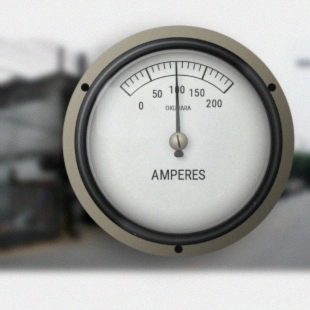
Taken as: 100 A
